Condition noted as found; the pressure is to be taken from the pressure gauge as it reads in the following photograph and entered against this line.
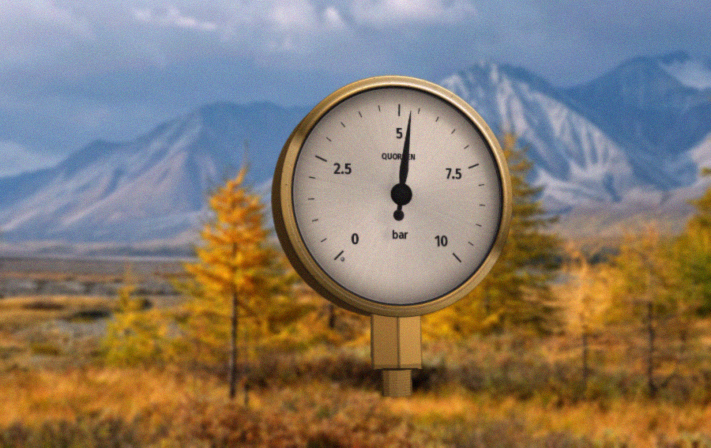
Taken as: 5.25 bar
